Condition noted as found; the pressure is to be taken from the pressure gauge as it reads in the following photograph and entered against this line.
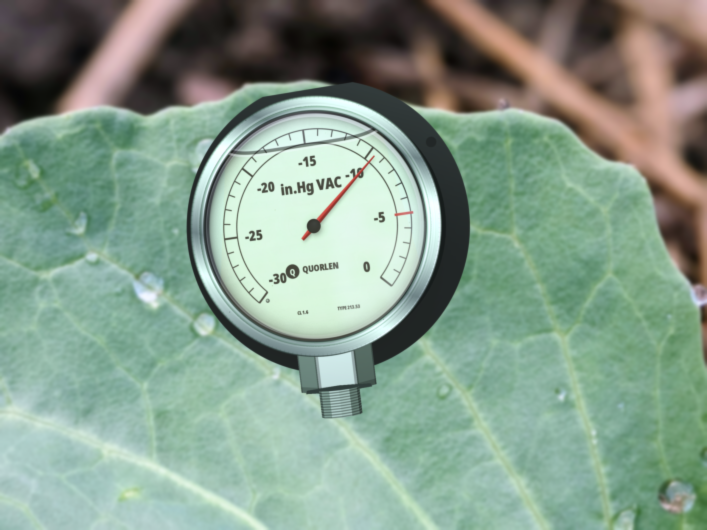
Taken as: -9.5 inHg
